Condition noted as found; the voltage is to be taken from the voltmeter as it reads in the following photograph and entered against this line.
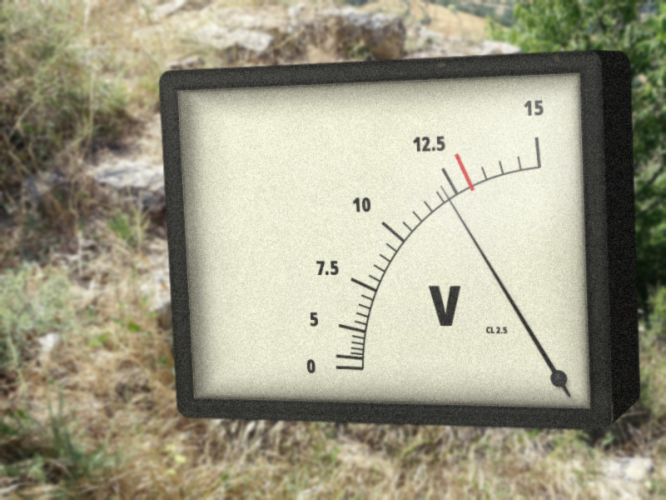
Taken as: 12.25 V
